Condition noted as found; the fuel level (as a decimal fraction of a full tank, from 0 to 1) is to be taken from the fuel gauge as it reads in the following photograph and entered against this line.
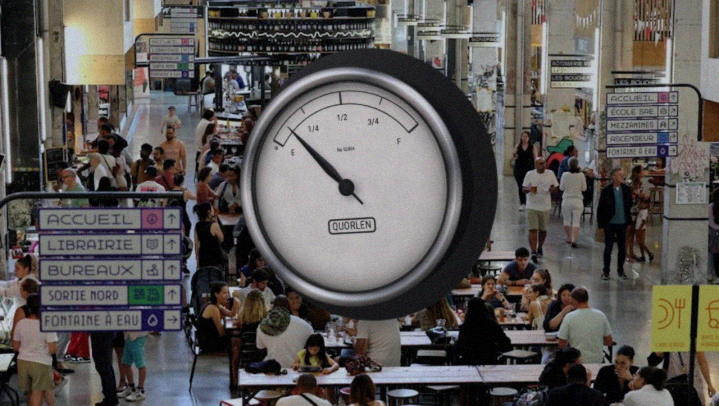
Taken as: 0.125
